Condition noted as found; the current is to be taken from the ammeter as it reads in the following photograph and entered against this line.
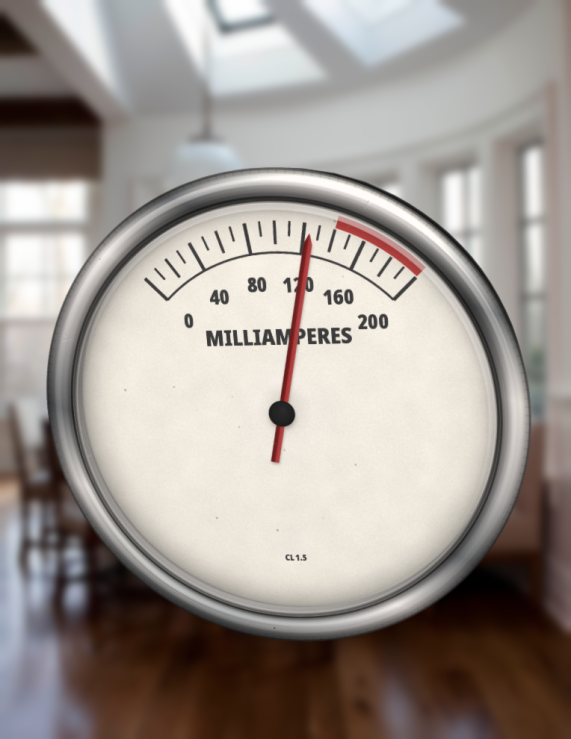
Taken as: 125 mA
